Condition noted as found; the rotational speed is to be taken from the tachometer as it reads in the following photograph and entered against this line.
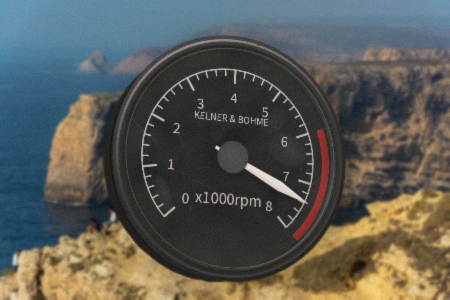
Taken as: 7400 rpm
